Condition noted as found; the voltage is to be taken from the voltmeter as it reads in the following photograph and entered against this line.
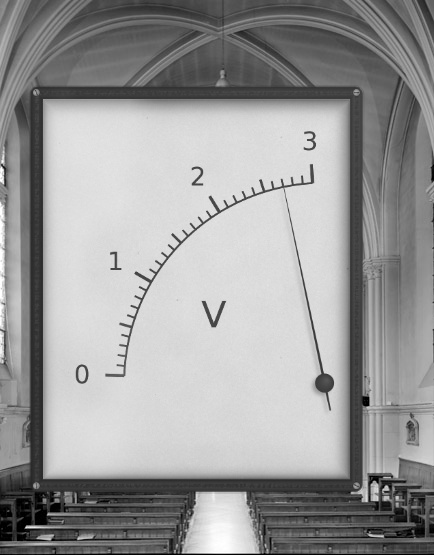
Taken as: 2.7 V
